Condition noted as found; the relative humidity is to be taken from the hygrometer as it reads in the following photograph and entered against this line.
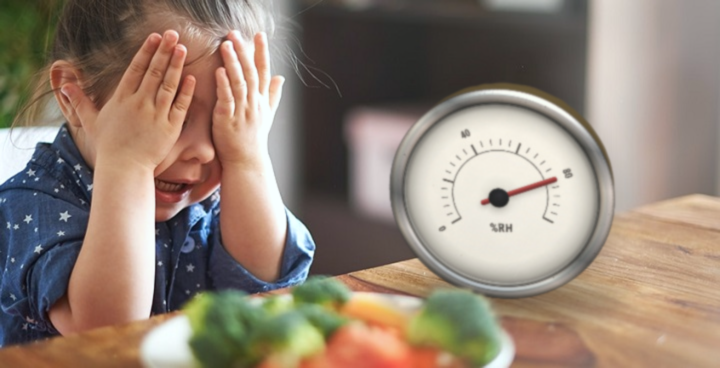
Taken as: 80 %
